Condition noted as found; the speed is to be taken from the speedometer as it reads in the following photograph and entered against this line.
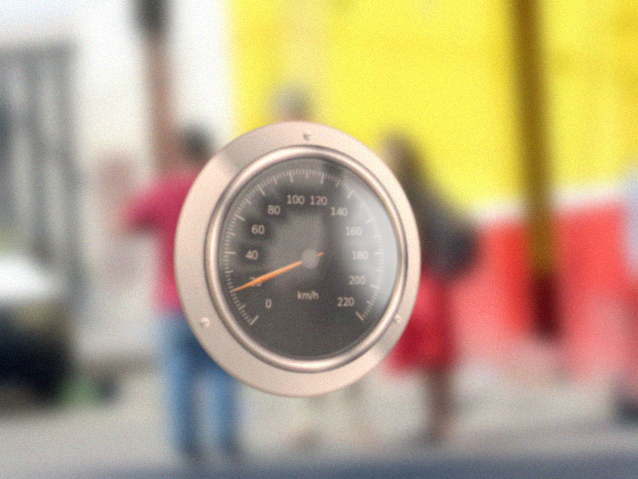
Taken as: 20 km/h
